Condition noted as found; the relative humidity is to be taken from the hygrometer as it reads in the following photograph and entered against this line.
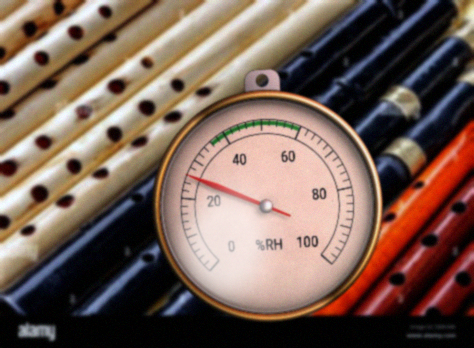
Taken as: 26 %
